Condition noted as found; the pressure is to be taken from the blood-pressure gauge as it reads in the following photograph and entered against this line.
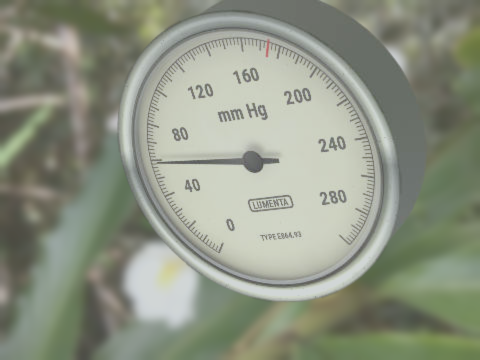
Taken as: 60 mmHg
